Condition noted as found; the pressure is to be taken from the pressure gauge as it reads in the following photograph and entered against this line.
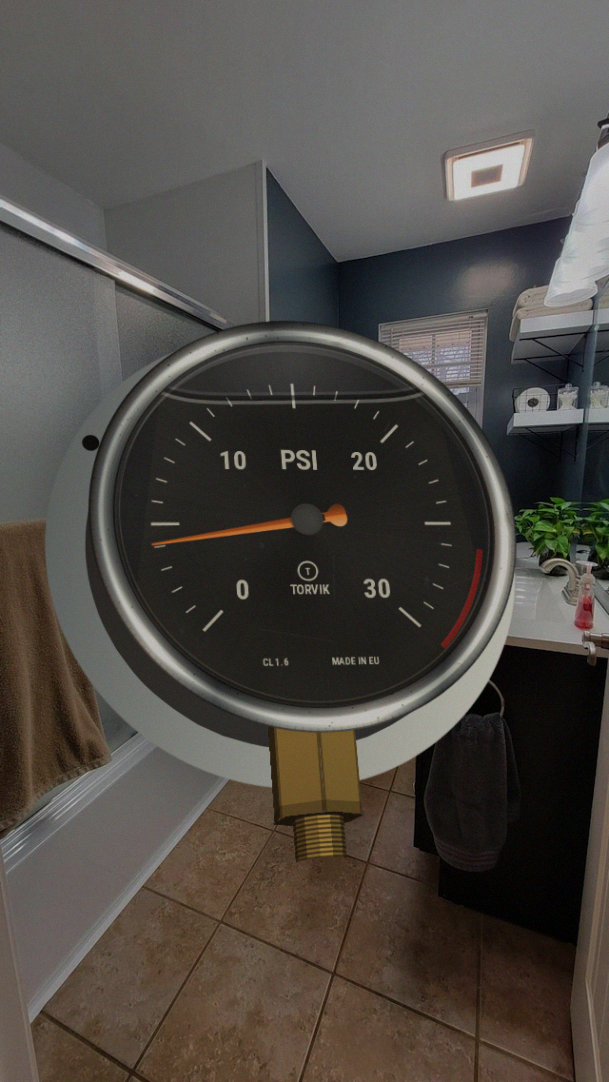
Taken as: 4 psi
